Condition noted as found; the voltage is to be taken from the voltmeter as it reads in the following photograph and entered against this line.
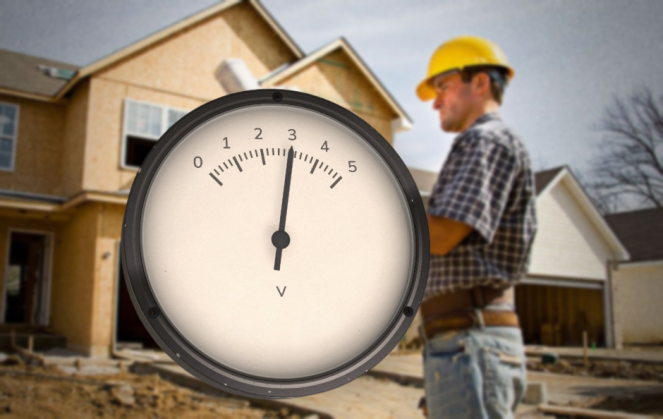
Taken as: 3 V
